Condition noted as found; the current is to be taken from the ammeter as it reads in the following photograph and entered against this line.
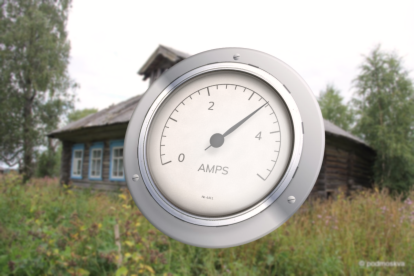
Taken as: 3.4 A
